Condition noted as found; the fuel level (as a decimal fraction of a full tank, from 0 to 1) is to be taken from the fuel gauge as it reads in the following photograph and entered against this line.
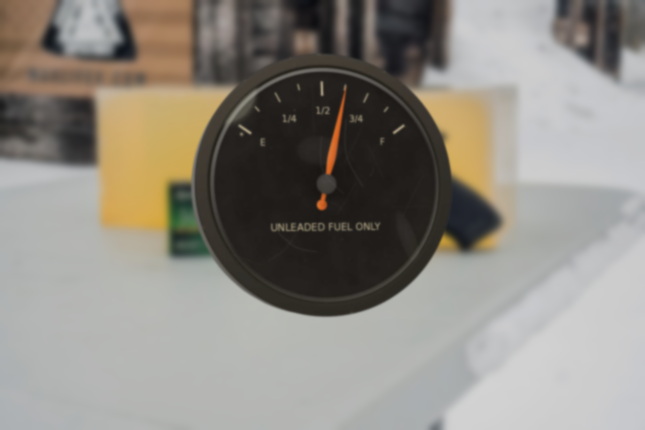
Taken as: 0.625
